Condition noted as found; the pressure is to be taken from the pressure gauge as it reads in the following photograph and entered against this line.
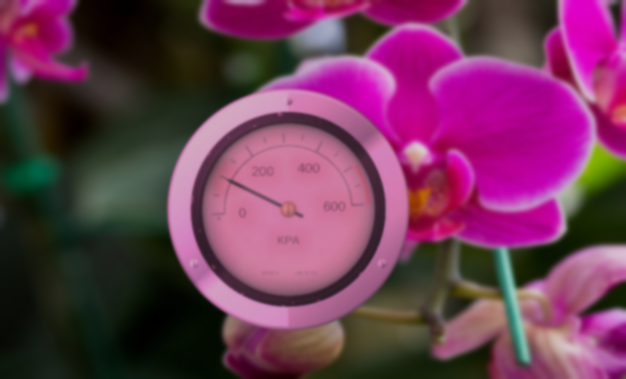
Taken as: 100 kPa
